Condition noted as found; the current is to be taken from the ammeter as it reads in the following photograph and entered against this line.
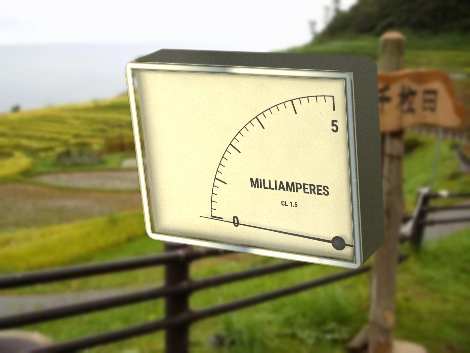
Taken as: 0 mA
